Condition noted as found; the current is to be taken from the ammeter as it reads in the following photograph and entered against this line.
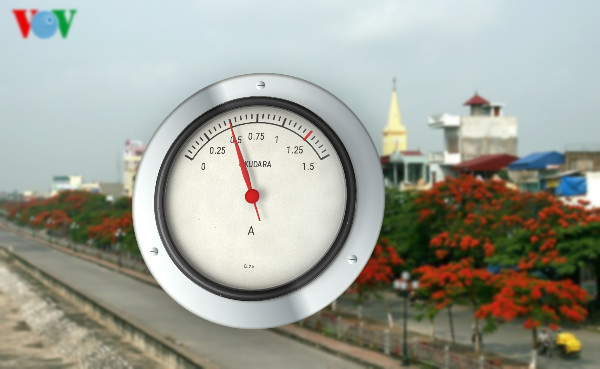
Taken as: 0.5 A
